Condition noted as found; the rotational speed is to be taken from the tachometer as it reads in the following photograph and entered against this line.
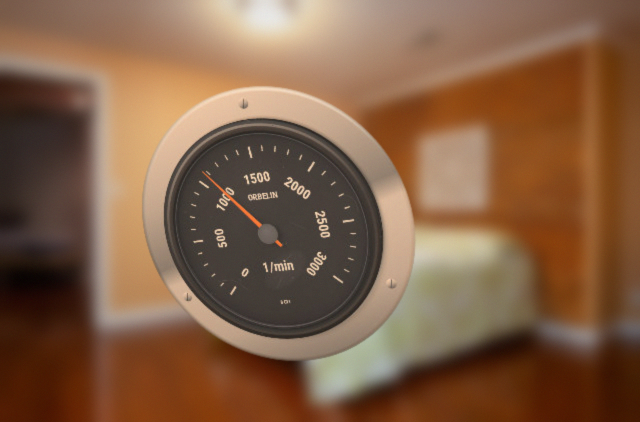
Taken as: 1100 rpm
